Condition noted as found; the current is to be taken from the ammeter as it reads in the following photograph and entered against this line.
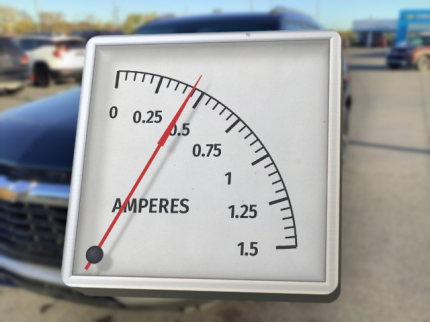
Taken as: 0.45 A
